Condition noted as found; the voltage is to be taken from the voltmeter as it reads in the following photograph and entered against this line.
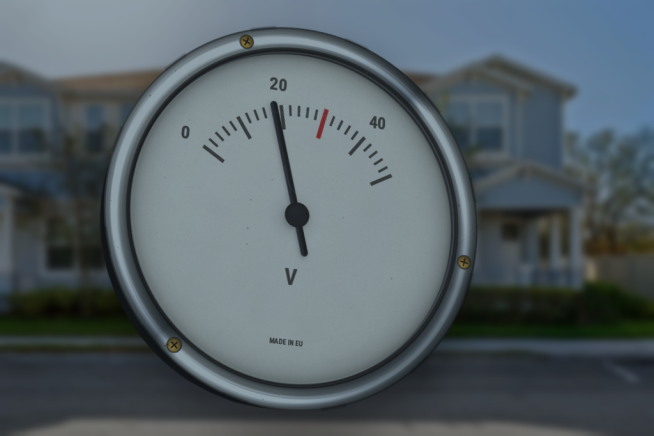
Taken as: 18 V
